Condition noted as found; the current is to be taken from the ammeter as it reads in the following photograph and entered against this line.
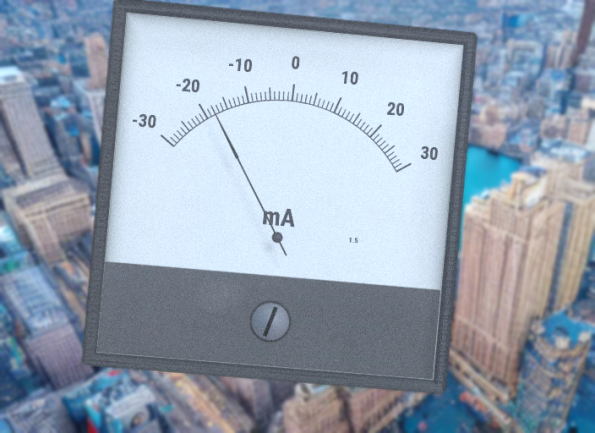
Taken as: -18 mA
